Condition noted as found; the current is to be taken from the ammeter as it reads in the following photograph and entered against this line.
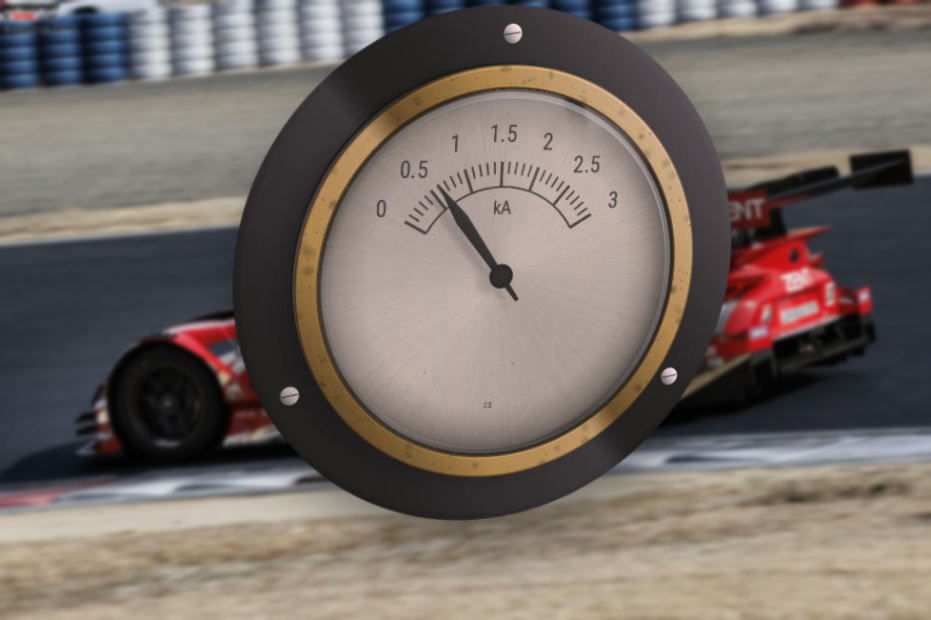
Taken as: 0.6 kA
